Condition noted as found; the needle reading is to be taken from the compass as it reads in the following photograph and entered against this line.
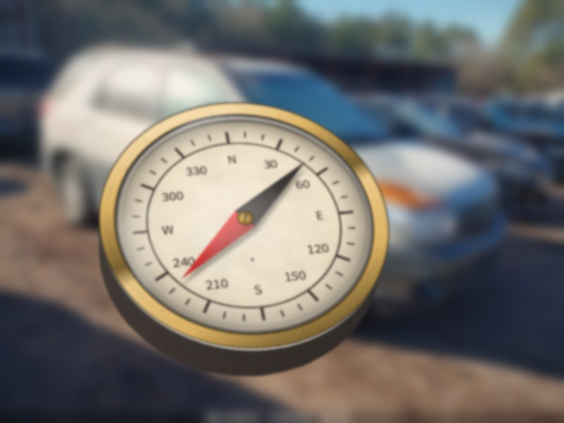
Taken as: 230 °
